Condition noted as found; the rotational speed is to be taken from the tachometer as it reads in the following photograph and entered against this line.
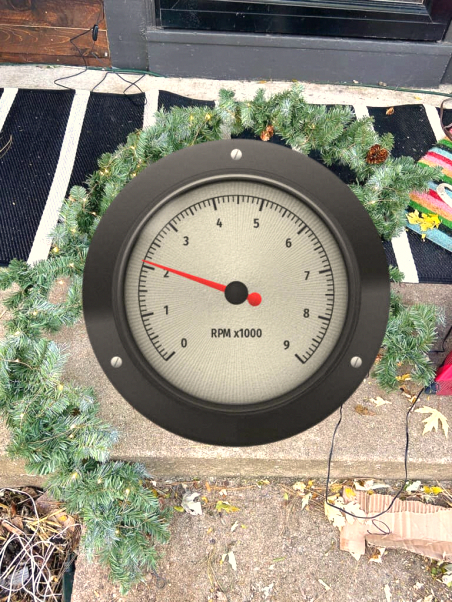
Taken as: 2100 rpm
